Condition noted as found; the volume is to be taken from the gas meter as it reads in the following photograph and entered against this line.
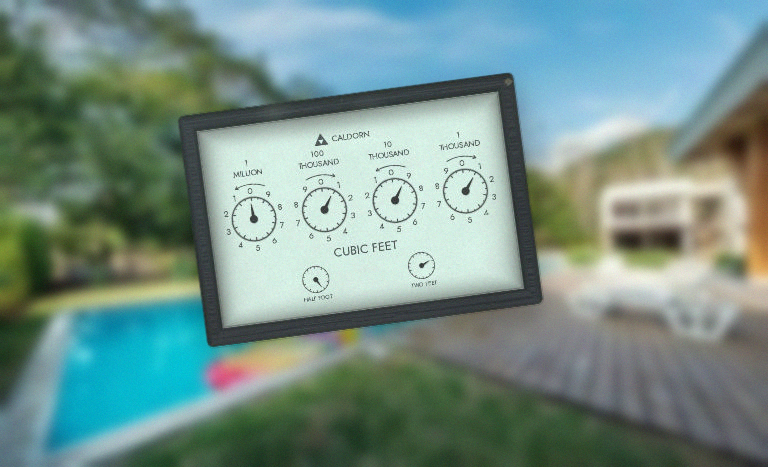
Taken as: 9100 ft³
